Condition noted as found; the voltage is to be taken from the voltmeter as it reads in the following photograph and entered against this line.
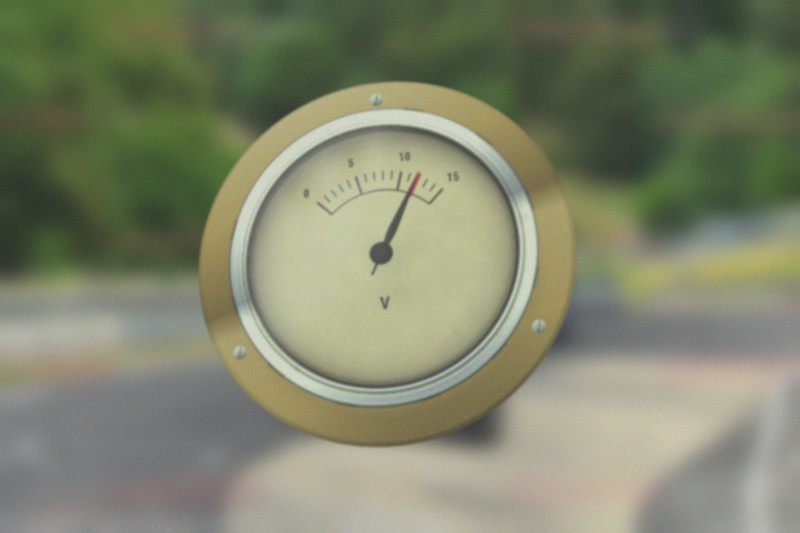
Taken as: 12 V
